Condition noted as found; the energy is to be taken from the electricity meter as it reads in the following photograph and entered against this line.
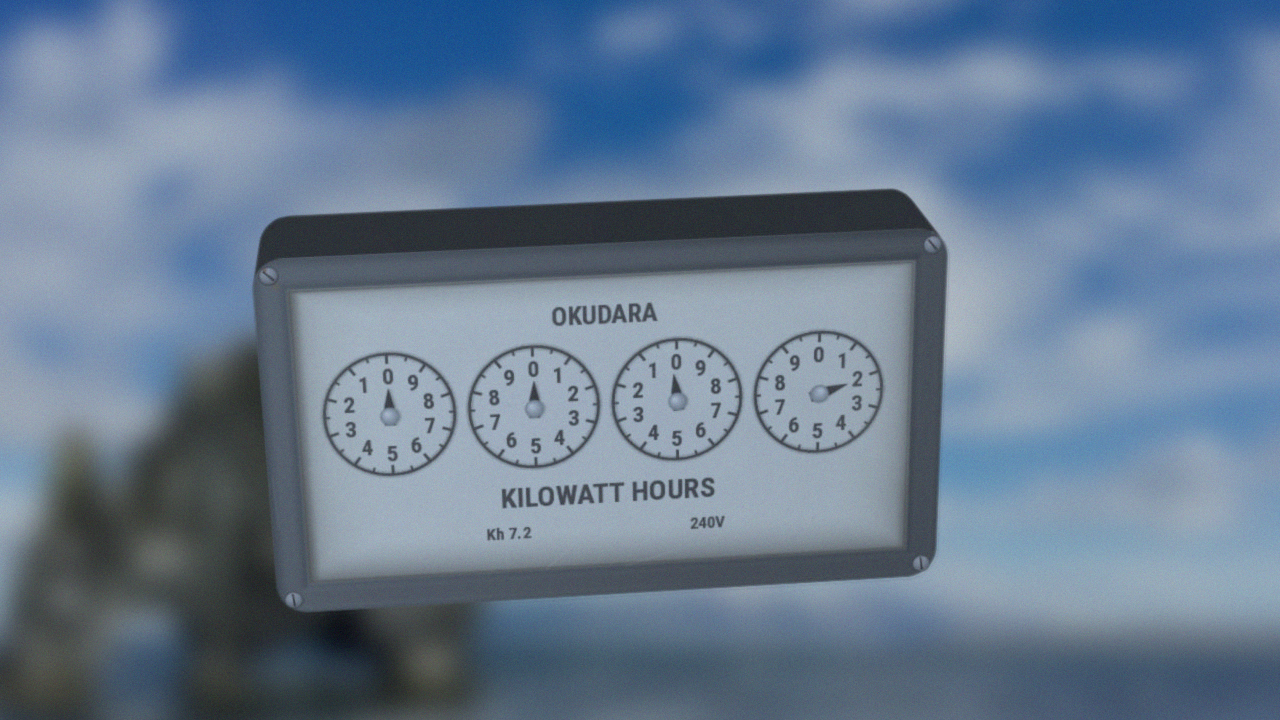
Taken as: 2 kWh
